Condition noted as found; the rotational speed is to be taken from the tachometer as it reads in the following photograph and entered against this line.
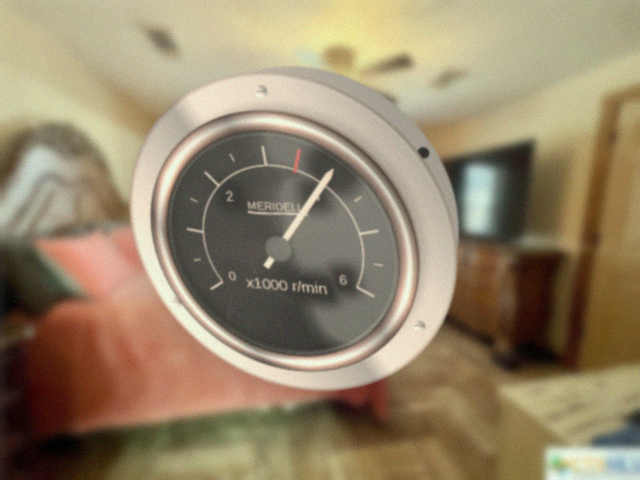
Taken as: 4000 rpm
